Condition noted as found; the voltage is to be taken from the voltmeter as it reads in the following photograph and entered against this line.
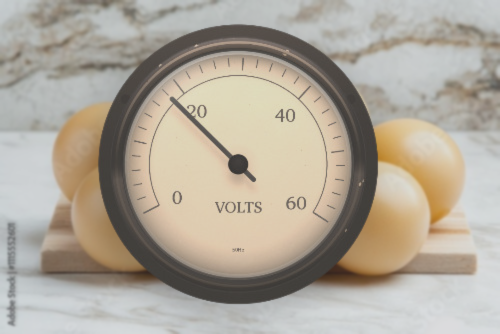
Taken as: 18 V
